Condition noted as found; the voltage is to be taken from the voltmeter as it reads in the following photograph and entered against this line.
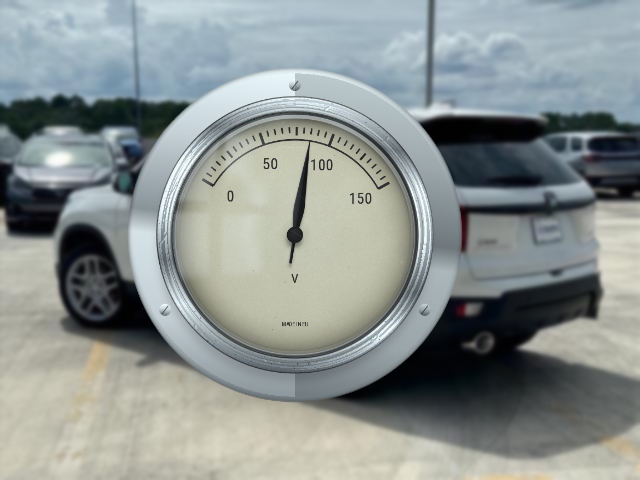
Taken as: 85 V
